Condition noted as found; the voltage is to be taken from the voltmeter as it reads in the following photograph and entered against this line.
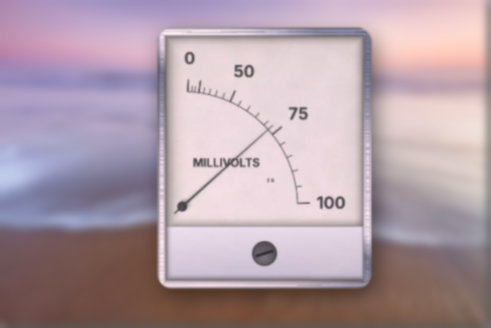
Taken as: 72.5 mV
